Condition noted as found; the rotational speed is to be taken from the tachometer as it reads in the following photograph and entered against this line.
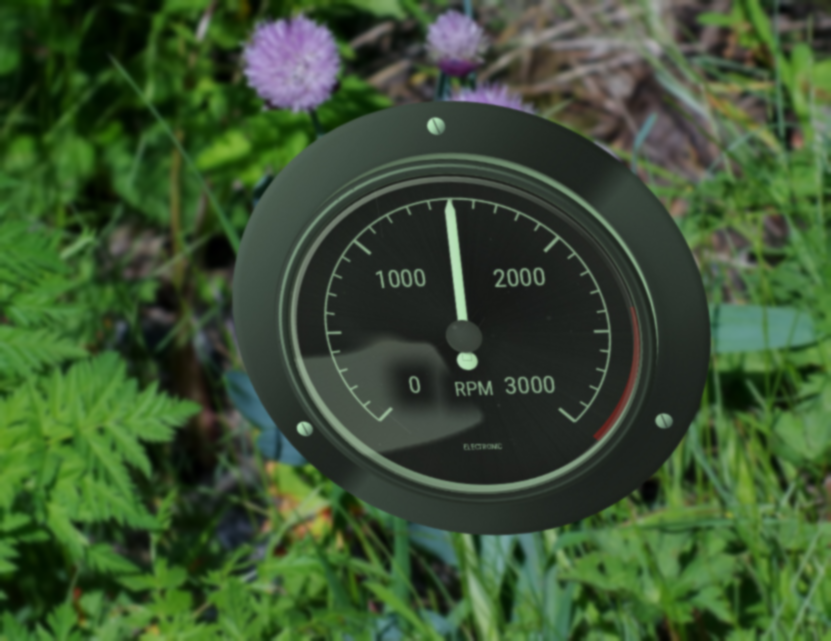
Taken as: 1500 rpm
